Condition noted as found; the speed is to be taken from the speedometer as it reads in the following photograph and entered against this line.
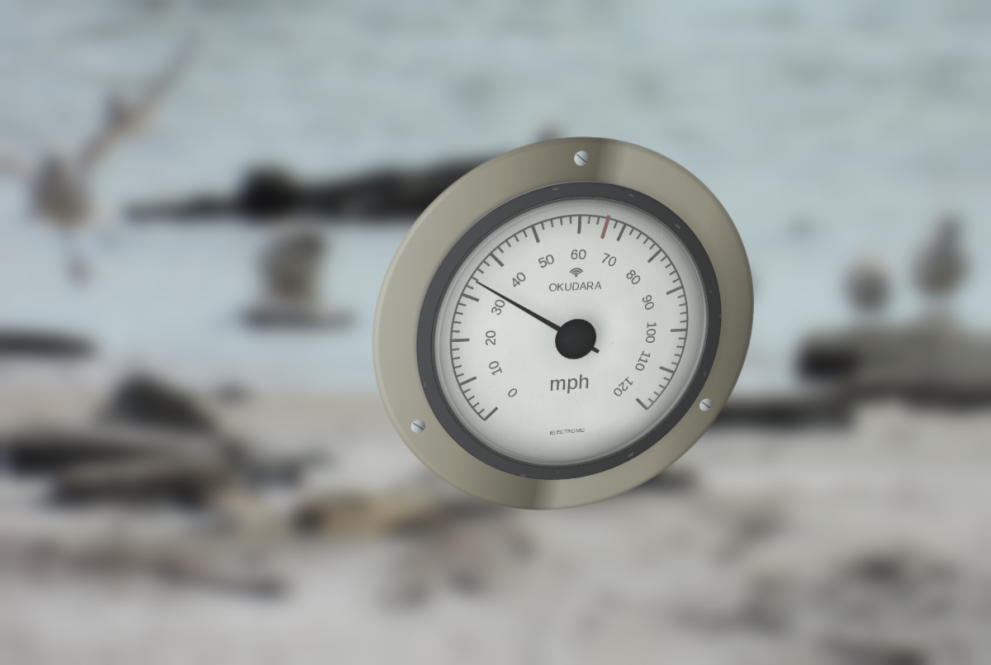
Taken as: 34 mph
